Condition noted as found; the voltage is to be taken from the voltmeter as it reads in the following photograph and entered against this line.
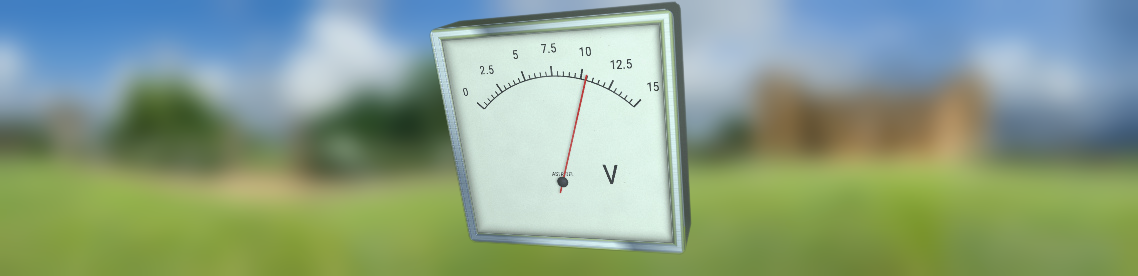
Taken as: 10.5 V
